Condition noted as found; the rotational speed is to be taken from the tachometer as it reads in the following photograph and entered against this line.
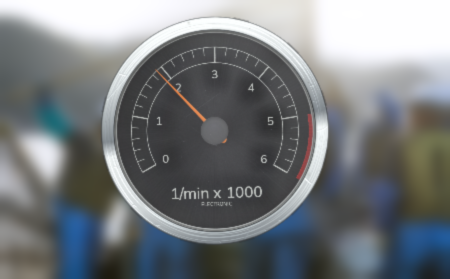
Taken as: 1900 rpm
